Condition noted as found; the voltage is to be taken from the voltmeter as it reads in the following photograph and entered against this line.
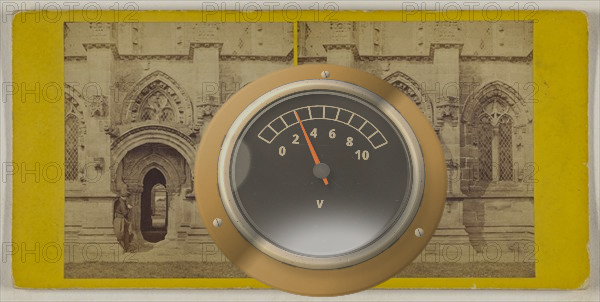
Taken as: 3 V
